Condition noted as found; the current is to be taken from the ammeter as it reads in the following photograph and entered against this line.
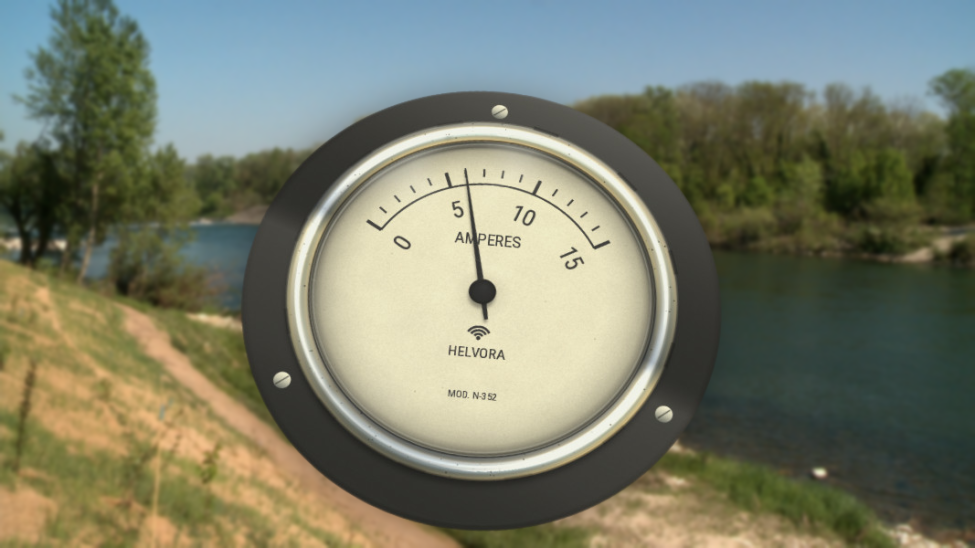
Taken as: 6 A
